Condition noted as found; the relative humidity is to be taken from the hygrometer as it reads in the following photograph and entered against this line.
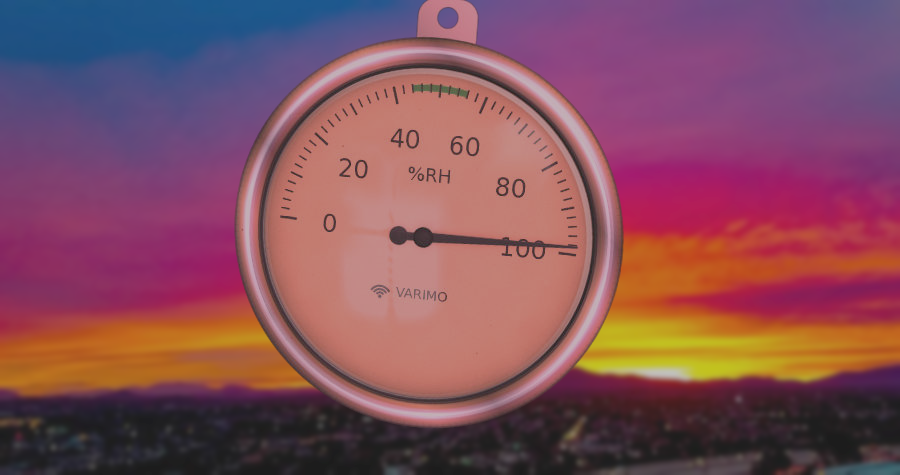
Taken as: 98 %
